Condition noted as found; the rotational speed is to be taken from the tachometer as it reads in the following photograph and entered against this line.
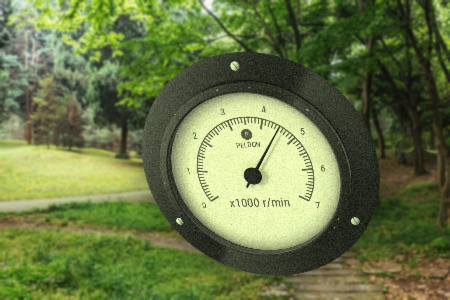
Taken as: 4500 rpm
